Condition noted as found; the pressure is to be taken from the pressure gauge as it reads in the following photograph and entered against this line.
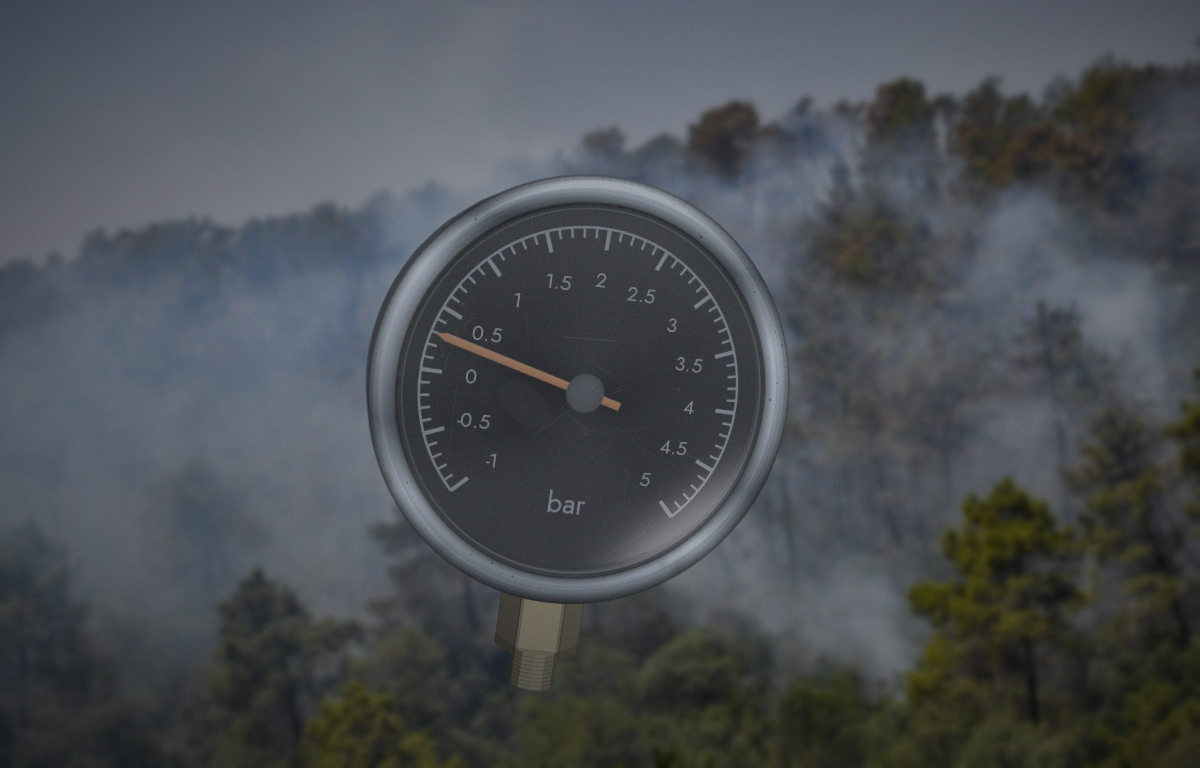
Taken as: 0.3 bar
